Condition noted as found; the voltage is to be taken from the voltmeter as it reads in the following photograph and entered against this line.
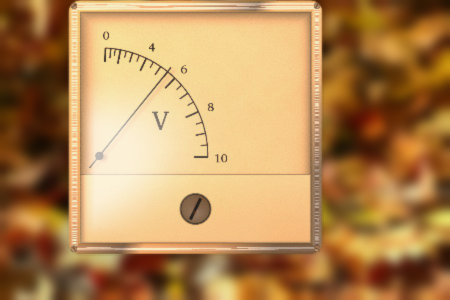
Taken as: 5.5 V
